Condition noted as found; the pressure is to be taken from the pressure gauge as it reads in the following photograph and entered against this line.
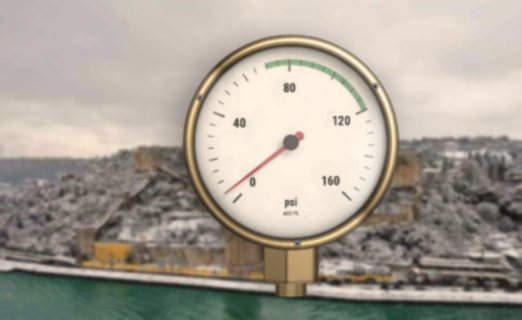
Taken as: 5 psi
